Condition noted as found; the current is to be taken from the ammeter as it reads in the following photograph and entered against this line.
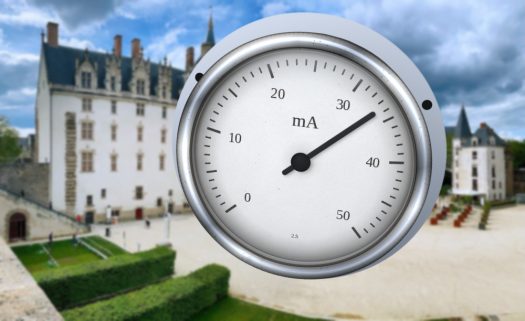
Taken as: 33.5 mA
